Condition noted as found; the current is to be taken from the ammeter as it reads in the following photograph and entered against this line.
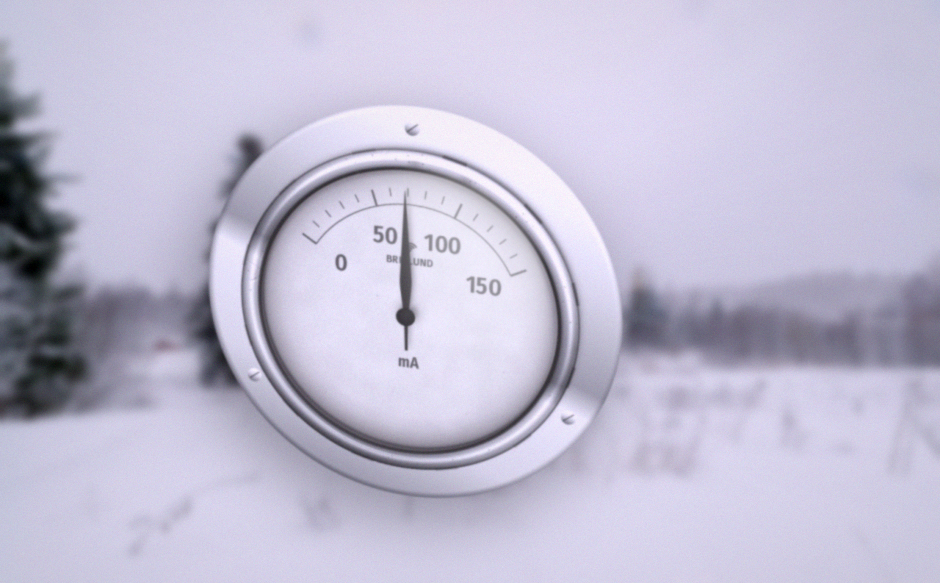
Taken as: 70 mA
